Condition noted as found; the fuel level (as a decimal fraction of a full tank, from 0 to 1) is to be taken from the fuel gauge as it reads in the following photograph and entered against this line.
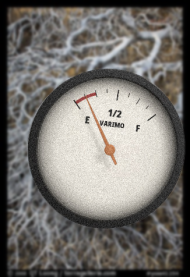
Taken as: 0.125
